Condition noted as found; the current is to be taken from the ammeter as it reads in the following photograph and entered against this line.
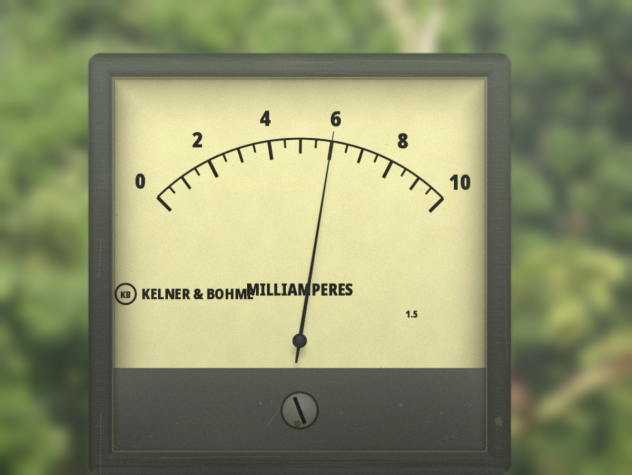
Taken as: 6 mA
